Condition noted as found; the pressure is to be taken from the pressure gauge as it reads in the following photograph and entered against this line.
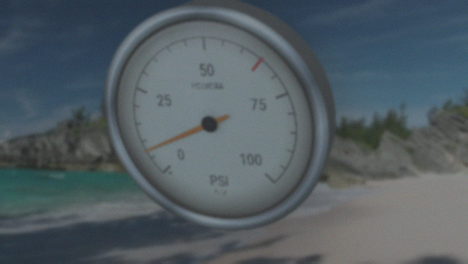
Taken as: 7.5 psi
